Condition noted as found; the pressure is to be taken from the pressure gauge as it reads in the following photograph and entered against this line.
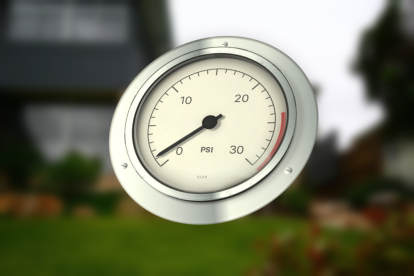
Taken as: 1 psi
